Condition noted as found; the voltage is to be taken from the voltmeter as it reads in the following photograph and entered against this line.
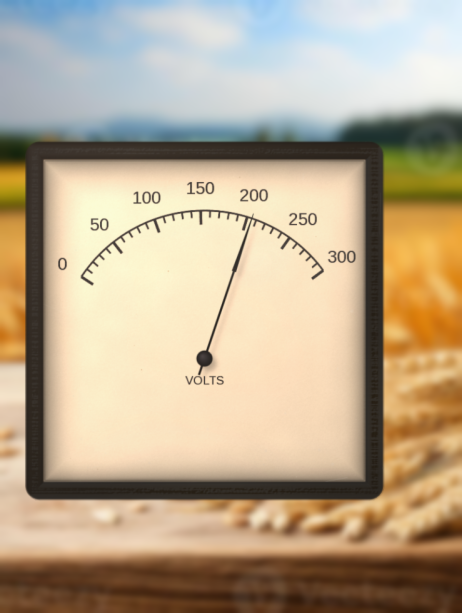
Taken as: 205 V
